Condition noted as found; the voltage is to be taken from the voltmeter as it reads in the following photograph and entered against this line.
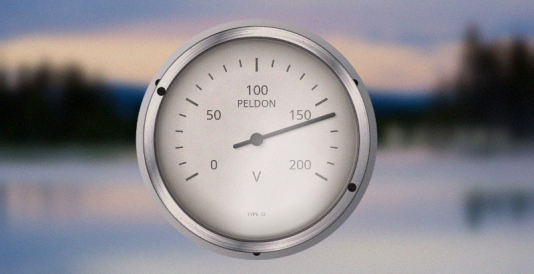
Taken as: 160 V
